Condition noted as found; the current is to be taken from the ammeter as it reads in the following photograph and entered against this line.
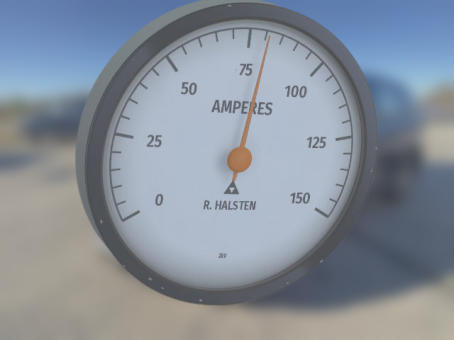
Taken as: 80 A
